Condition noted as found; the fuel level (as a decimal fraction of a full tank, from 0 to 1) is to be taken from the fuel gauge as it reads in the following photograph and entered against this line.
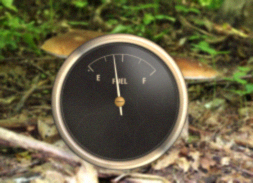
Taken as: 0.375
